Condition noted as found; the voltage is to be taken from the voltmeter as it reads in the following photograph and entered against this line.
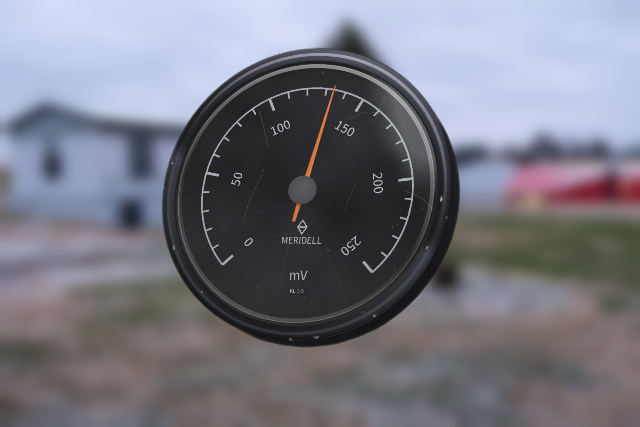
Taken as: 135 mV
